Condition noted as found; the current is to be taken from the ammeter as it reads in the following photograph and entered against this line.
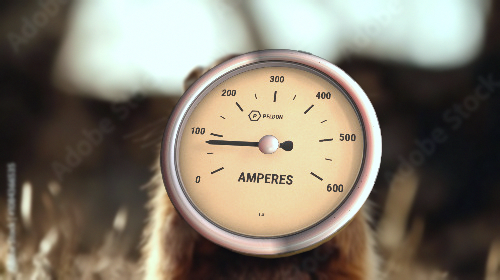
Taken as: 75 A
